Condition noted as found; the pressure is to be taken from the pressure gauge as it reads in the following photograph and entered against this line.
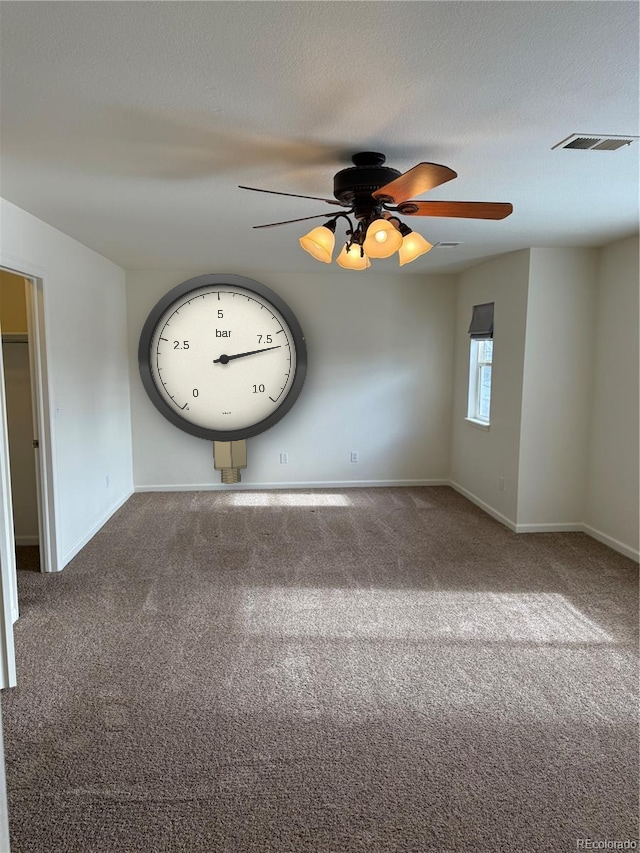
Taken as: 8 bar
